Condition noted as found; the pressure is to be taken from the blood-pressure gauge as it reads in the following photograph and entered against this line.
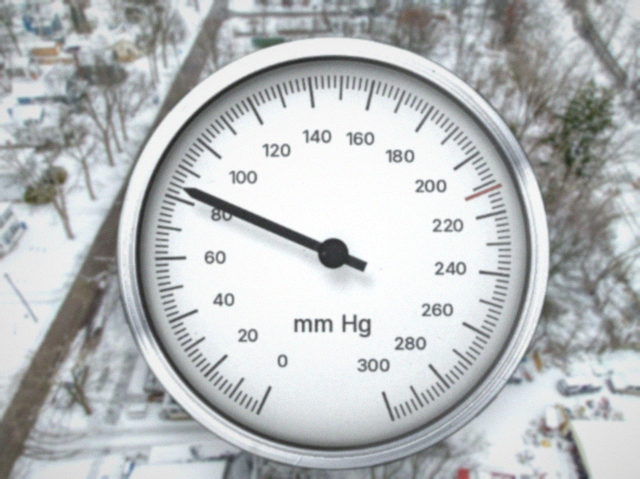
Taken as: 84 mmHg
